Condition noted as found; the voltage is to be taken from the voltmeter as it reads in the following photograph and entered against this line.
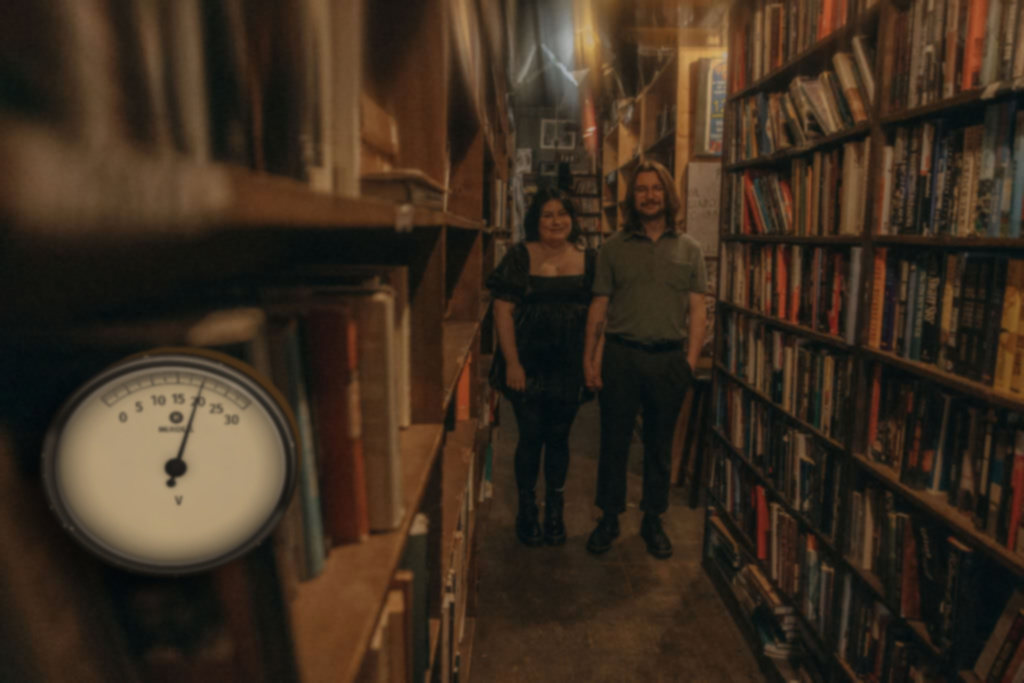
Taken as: 20 V
